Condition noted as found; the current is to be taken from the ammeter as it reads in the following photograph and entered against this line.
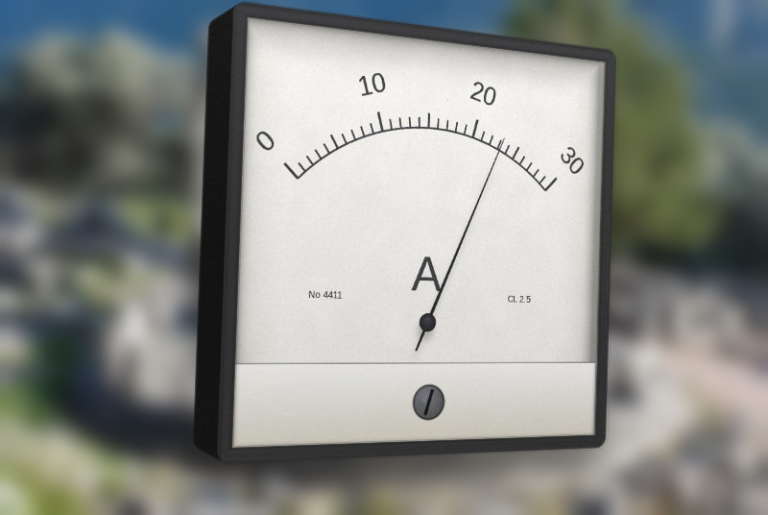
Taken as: 23 A
